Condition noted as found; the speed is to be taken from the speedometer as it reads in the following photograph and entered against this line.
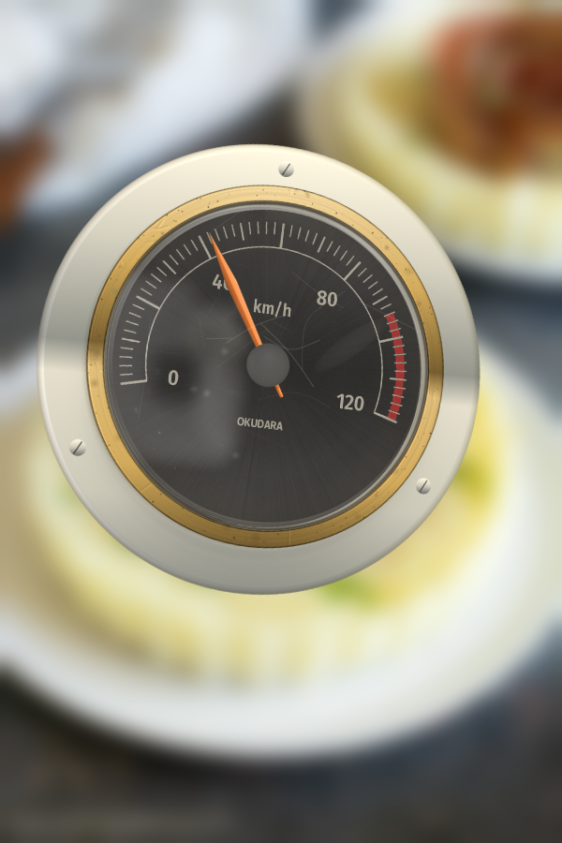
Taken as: 42 km/h
